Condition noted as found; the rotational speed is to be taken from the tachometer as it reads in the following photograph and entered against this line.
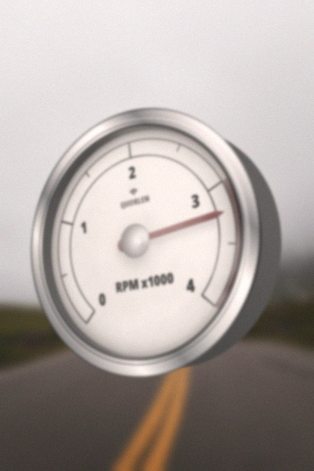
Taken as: 3250 rpm
